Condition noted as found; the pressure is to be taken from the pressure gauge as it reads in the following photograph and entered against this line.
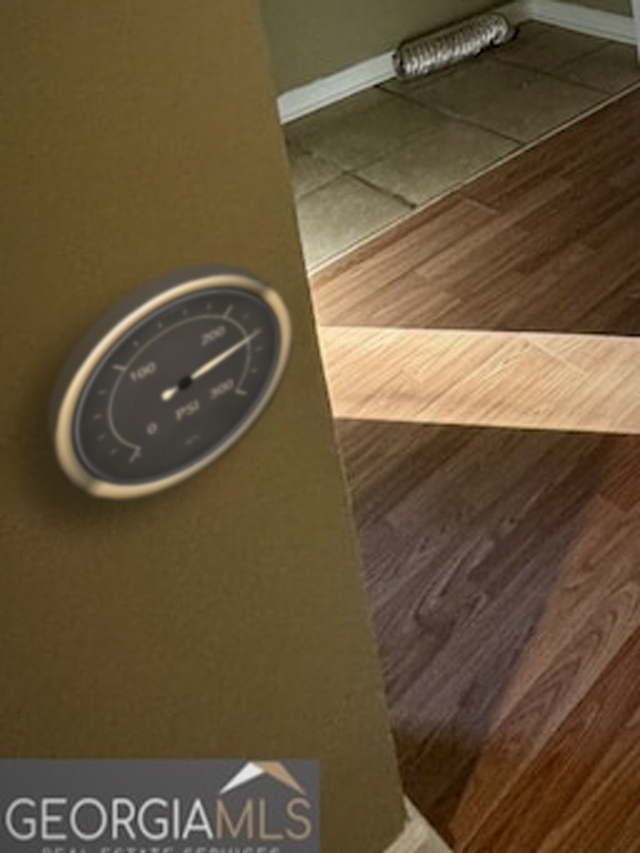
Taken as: 240 psi
